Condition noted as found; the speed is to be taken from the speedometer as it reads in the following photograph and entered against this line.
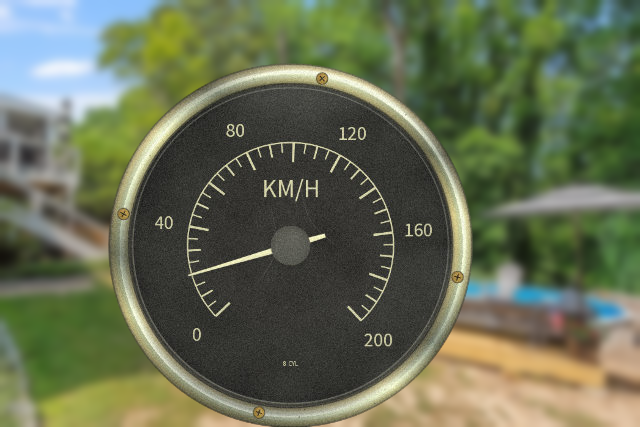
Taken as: 20 km/h
